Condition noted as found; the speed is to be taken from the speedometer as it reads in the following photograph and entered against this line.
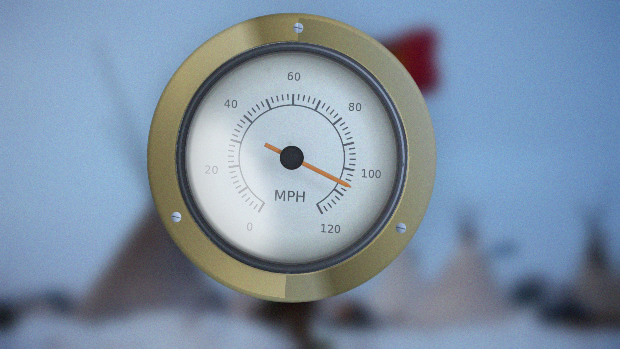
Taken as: 106 mph
